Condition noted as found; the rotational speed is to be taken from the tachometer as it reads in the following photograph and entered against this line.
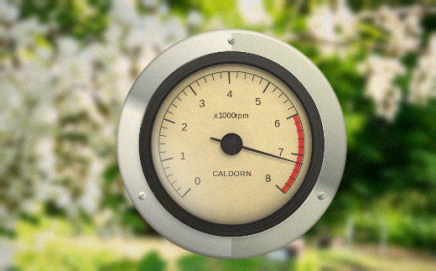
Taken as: 7200 rpm
